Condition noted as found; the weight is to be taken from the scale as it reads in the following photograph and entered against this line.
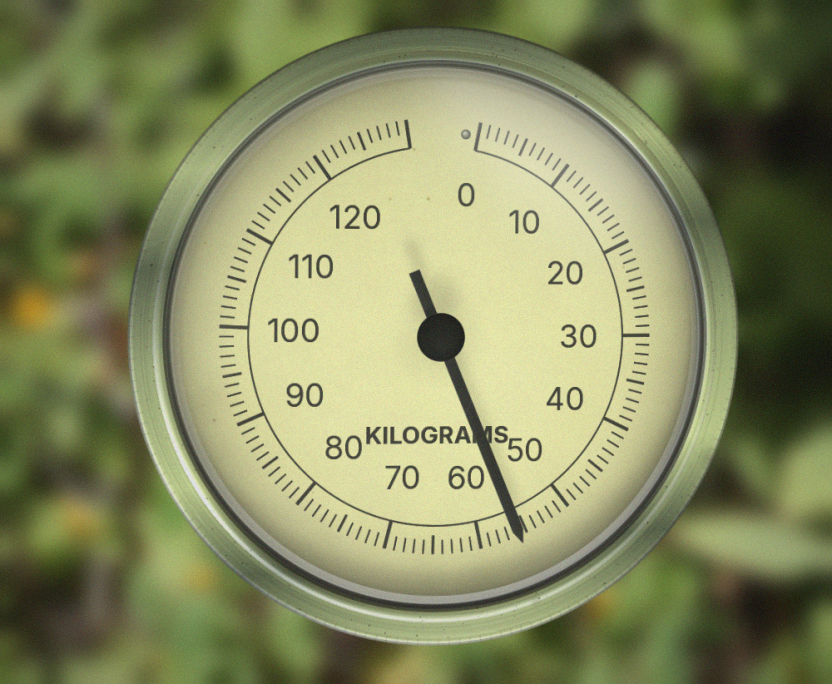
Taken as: 56 kg
